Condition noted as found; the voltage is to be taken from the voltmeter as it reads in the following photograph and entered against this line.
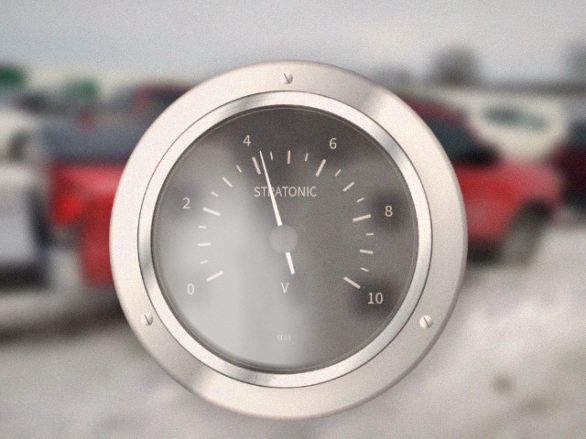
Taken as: 4.25 V
